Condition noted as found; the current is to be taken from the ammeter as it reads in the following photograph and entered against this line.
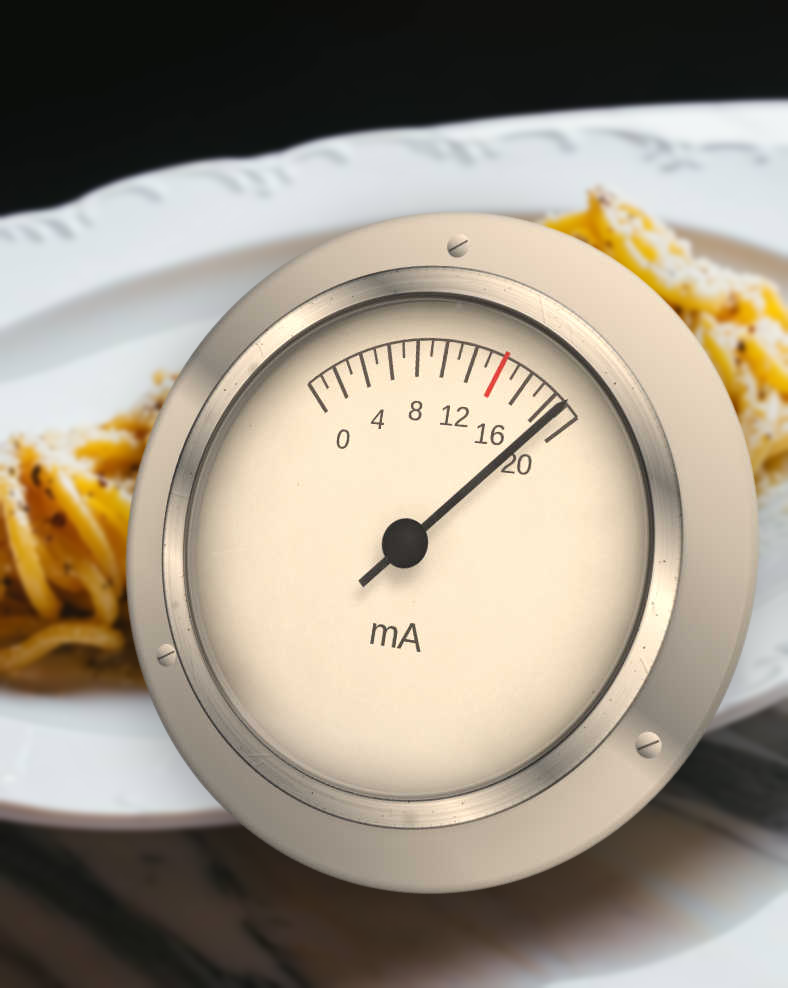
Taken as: 19 mA
